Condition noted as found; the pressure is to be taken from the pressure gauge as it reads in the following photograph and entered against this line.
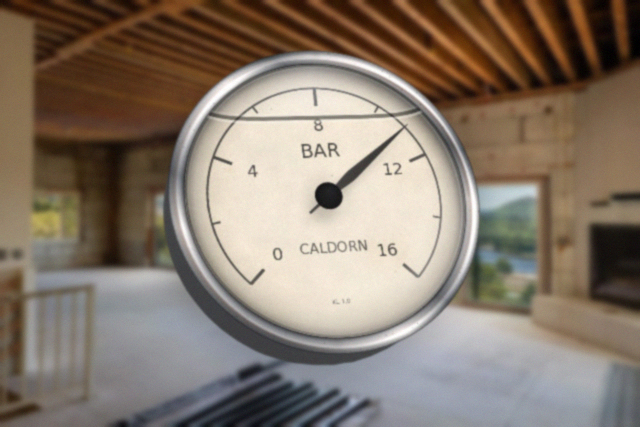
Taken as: 11 bar
